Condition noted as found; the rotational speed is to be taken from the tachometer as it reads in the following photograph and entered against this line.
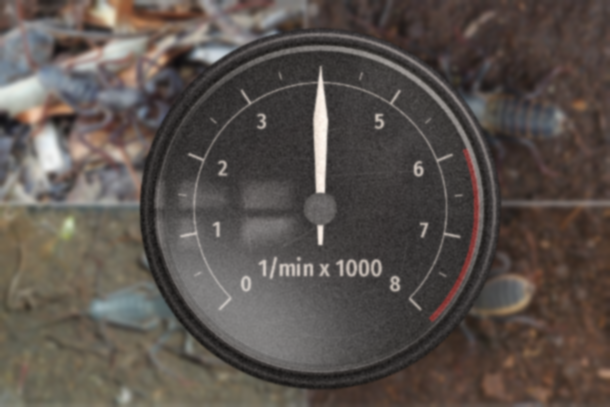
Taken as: 4000 rpm
